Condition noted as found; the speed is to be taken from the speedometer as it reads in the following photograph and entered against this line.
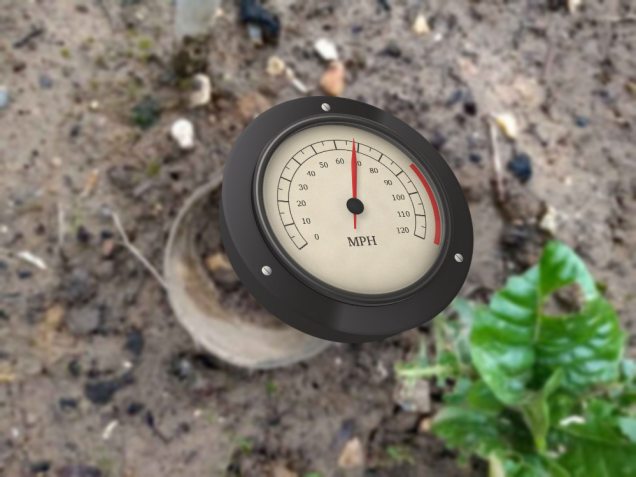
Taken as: 67.5 mph
